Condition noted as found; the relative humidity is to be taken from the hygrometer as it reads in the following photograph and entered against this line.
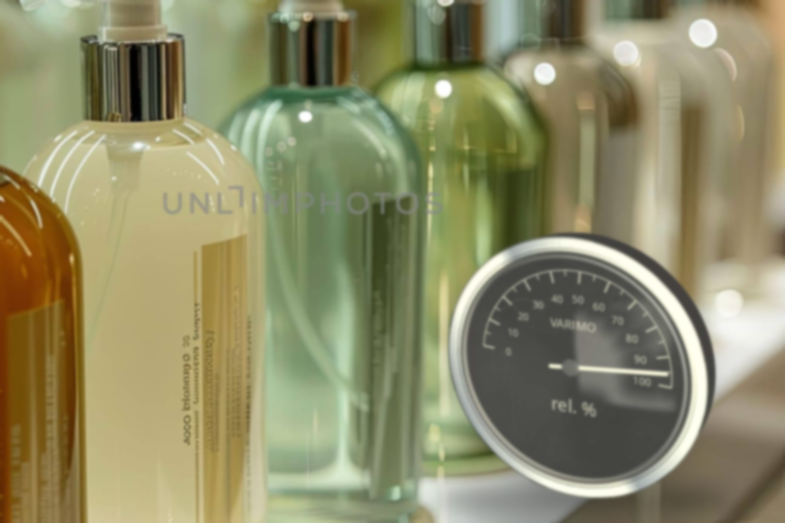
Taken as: 95 %
